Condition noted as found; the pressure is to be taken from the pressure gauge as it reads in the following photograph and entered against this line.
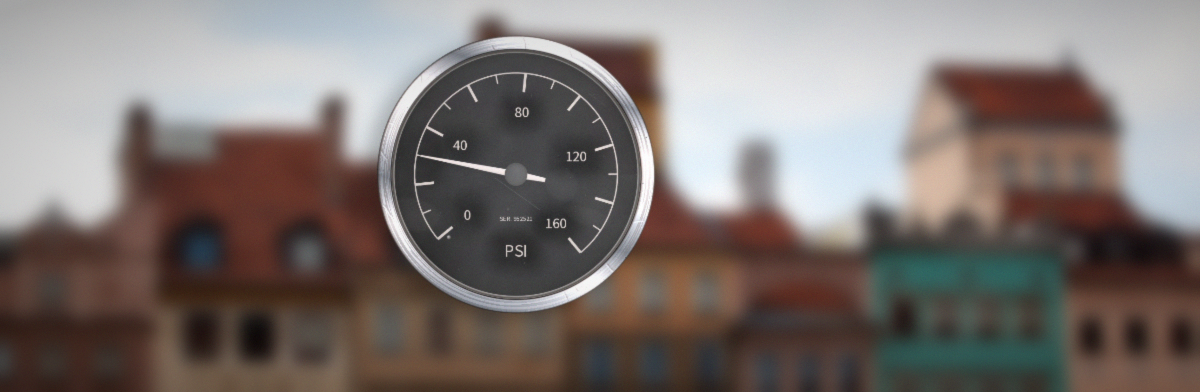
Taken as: 30 psi
